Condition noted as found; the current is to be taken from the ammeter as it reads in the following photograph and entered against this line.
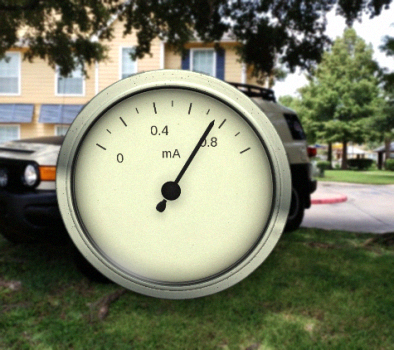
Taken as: 0.75 mA
